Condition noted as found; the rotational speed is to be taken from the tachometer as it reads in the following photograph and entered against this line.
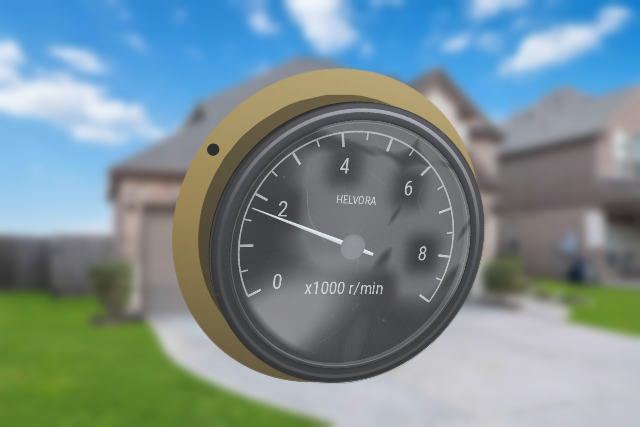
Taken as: 1750 rpm
